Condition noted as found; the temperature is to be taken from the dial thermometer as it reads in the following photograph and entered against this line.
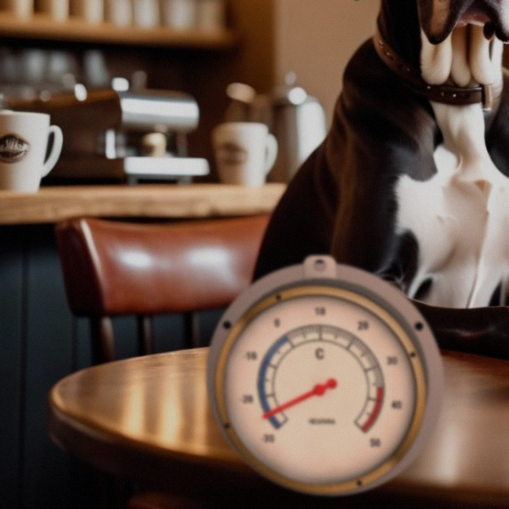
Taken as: -25 °C
